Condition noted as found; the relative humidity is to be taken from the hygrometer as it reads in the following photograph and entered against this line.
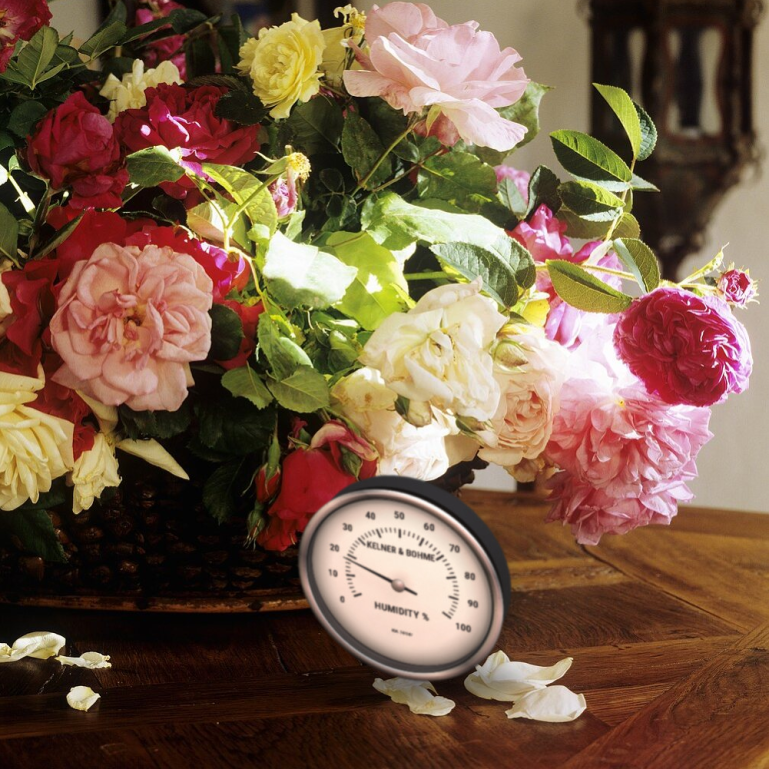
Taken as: 20 %
